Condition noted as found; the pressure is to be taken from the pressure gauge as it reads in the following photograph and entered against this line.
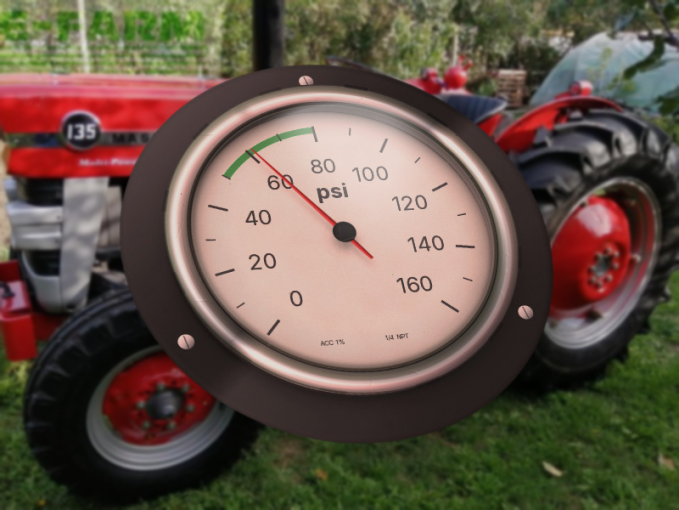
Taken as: 60 psi
